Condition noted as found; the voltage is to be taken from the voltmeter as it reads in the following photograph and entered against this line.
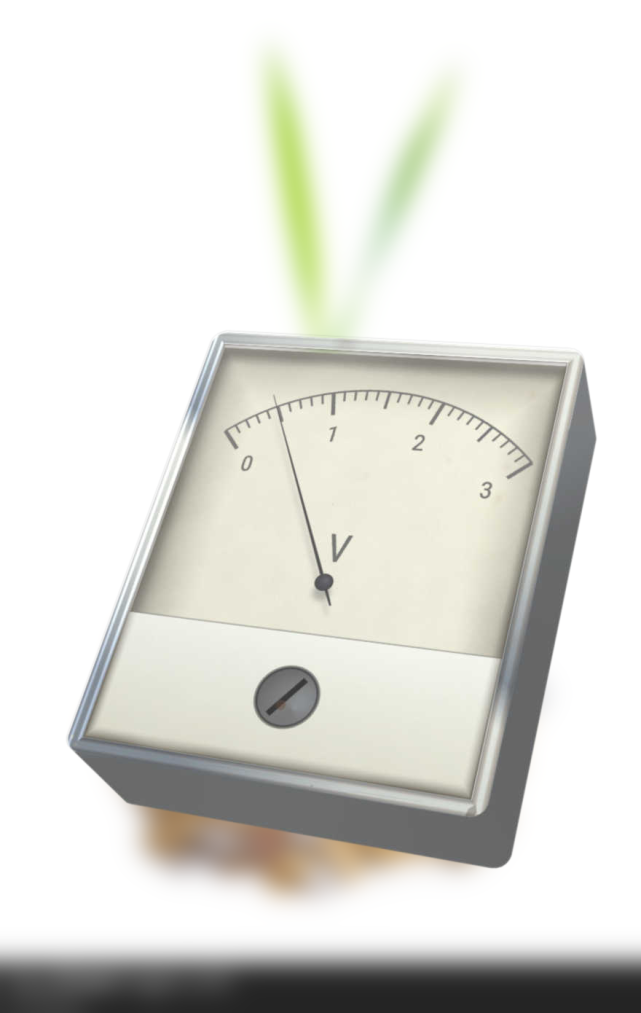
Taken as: 0.5 V
